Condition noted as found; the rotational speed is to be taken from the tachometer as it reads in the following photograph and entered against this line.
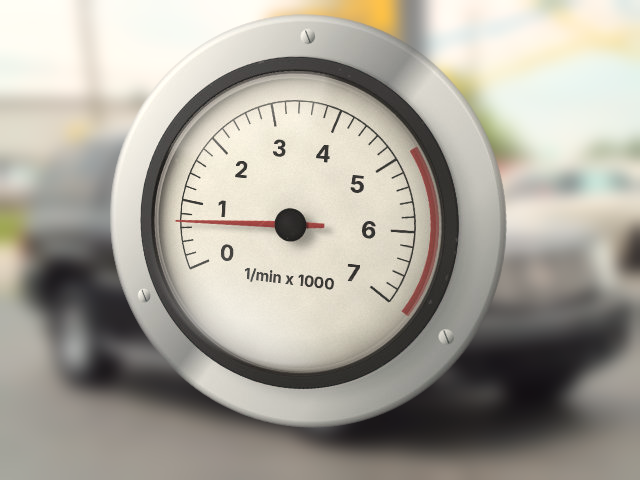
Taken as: 700 rpm
